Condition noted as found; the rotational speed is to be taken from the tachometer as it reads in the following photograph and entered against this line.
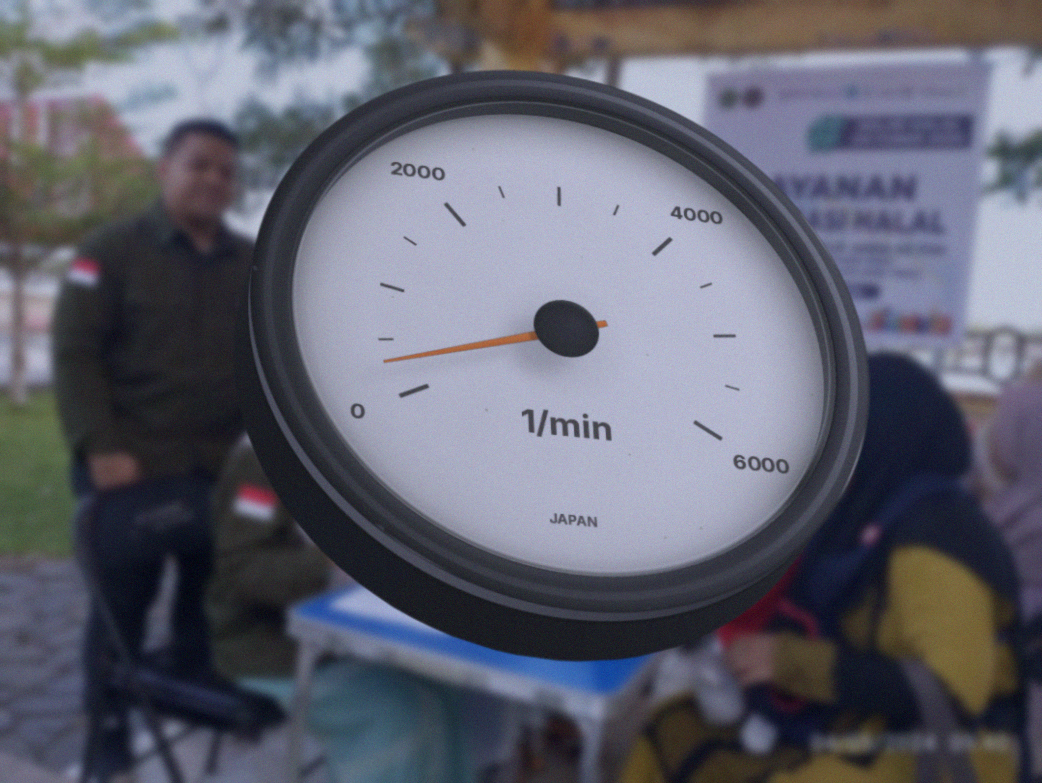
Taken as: 250 rpm
